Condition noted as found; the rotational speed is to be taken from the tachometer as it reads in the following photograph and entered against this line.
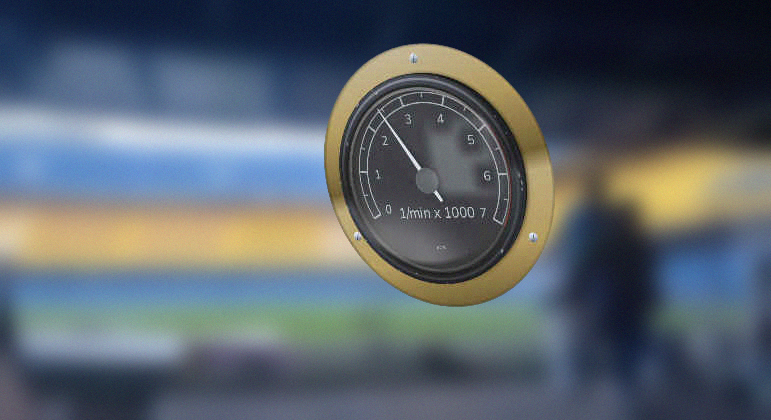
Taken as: 2500 rpm
